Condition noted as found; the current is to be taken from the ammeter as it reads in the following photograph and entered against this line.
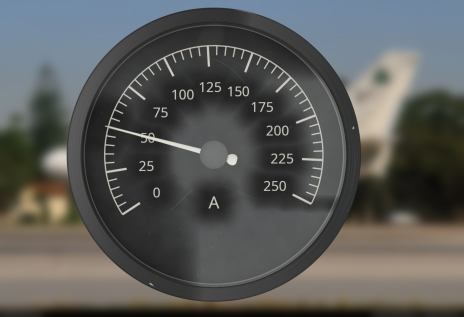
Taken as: 50 A
